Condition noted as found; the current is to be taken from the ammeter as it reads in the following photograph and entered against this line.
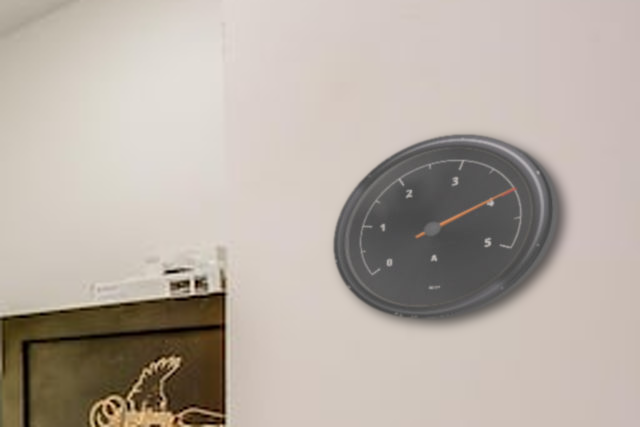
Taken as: 4 A
